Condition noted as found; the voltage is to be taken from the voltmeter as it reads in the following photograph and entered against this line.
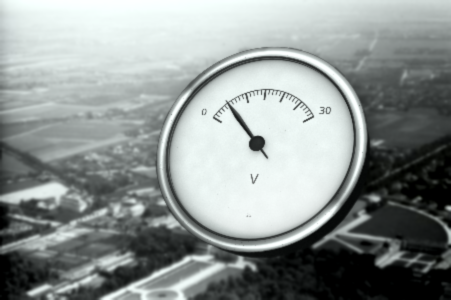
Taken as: 5 V
